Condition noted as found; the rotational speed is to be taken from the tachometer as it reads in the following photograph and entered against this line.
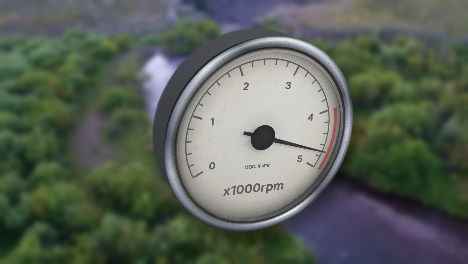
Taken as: 4700 rpm
